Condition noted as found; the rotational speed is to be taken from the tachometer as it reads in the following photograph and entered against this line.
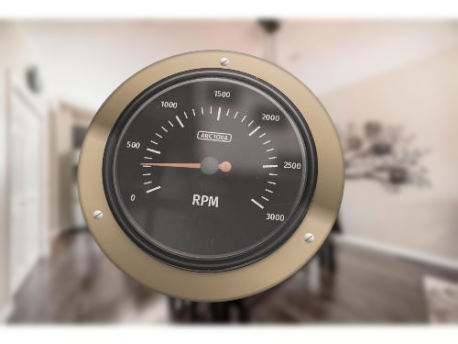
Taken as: 300 rpm
